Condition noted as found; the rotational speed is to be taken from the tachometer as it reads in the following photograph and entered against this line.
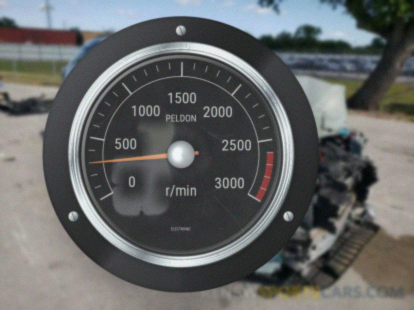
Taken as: 300 rpm
